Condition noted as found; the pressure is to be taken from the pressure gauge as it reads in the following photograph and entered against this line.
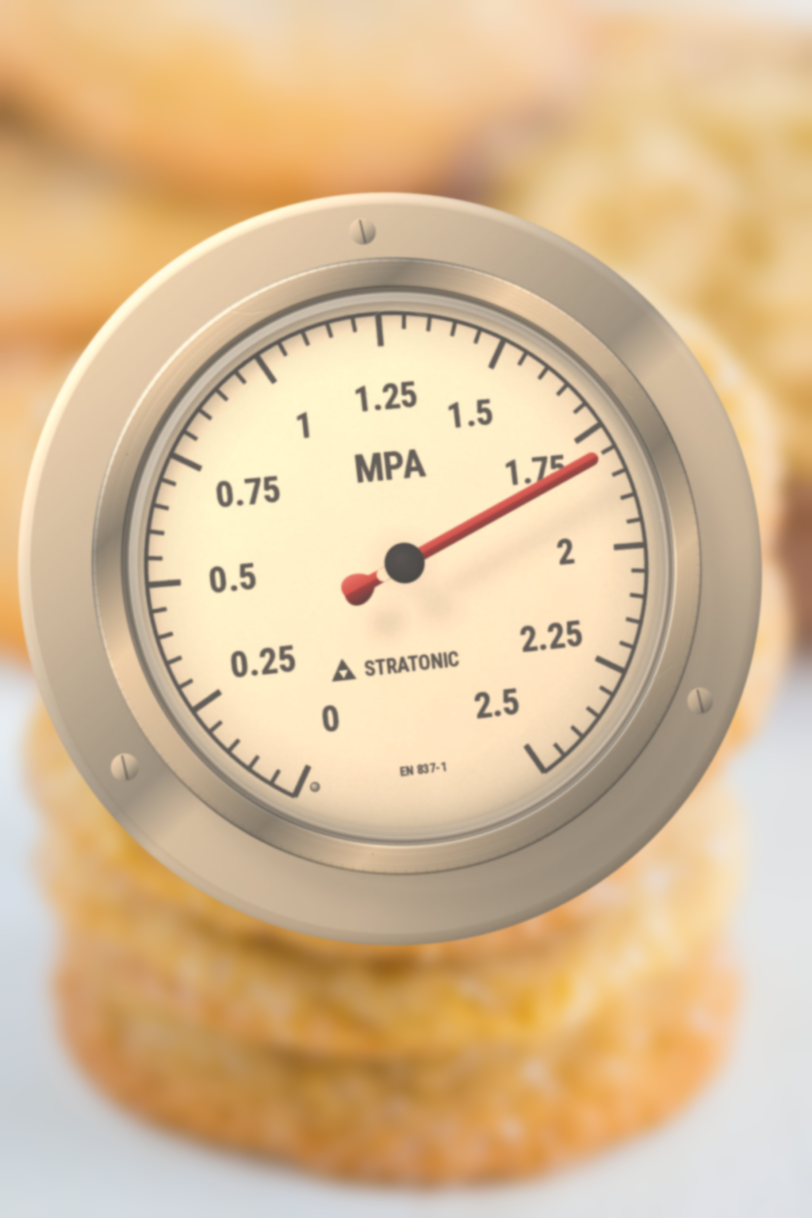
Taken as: 1.8 MPa
